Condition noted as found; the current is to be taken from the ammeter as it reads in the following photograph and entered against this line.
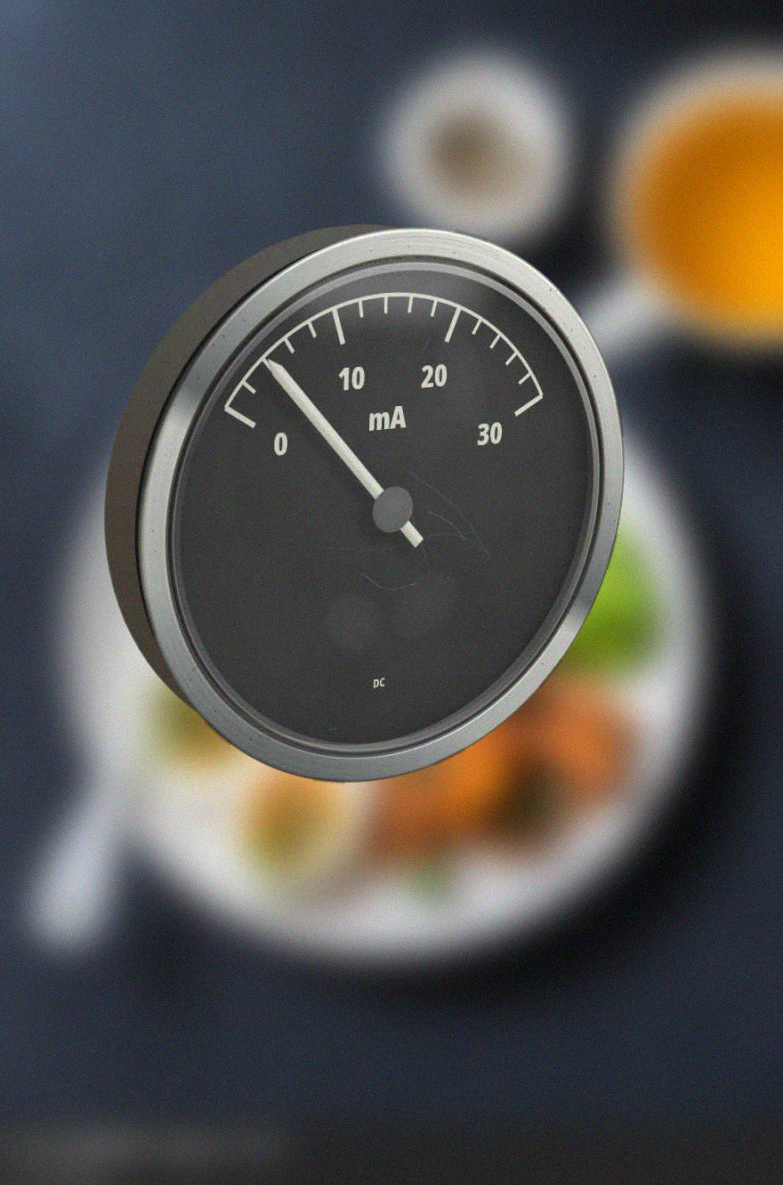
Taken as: 4 mA
